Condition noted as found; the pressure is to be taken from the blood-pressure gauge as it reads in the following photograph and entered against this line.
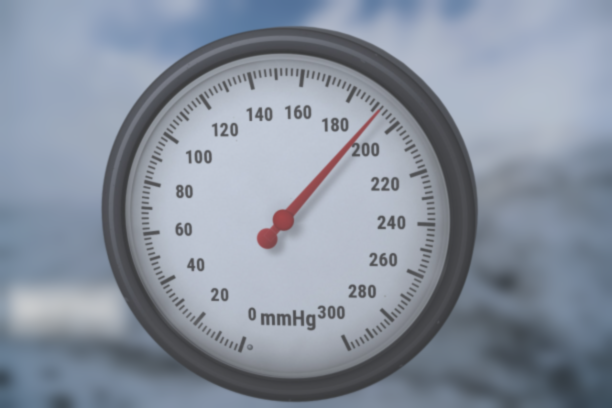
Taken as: 192 mmHg
